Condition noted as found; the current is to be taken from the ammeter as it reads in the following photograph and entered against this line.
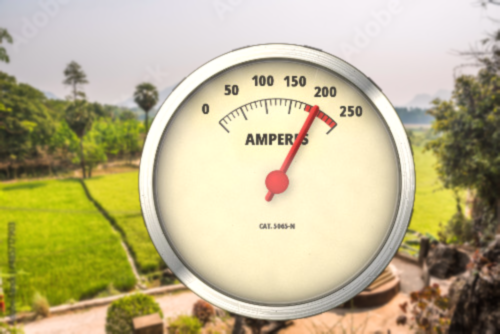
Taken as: 200 A
